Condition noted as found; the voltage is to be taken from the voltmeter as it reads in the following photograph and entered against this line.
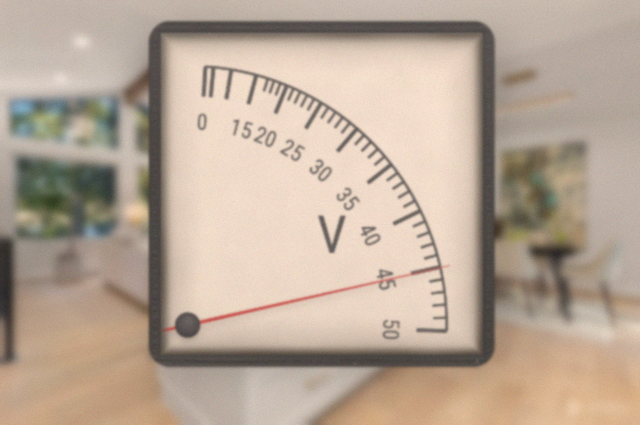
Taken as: 45 V
